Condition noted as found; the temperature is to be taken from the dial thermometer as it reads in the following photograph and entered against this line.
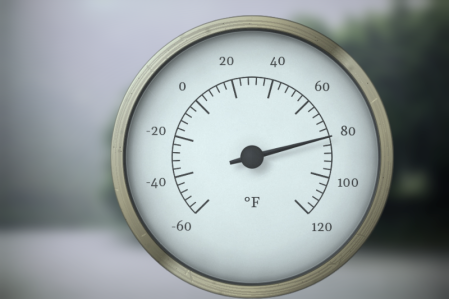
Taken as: 80 °F
